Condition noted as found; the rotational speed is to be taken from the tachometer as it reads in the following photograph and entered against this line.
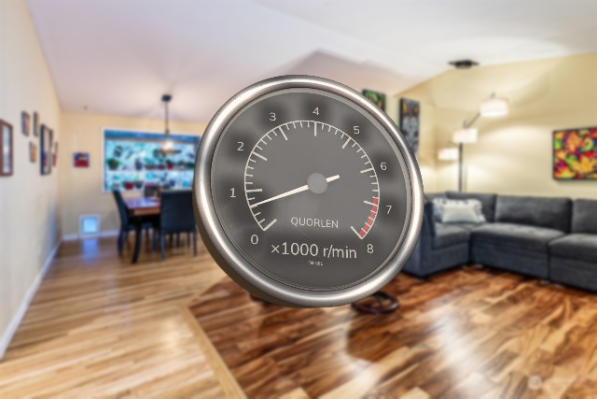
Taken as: 600 rpm
